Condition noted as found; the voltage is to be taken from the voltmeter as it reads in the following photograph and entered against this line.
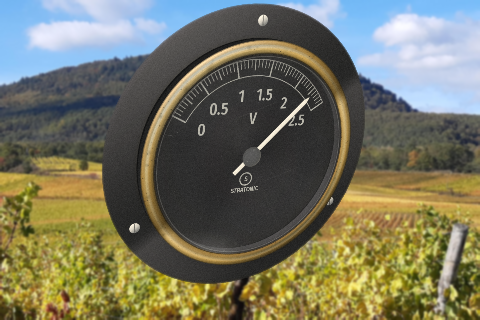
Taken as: 2.25 V
